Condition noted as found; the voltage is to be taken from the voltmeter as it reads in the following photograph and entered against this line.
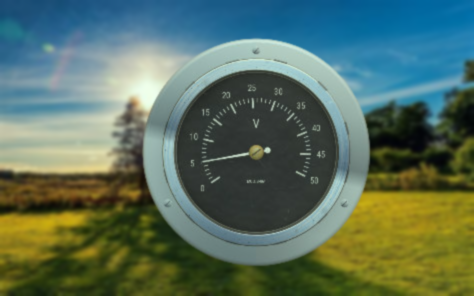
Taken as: 5 V
